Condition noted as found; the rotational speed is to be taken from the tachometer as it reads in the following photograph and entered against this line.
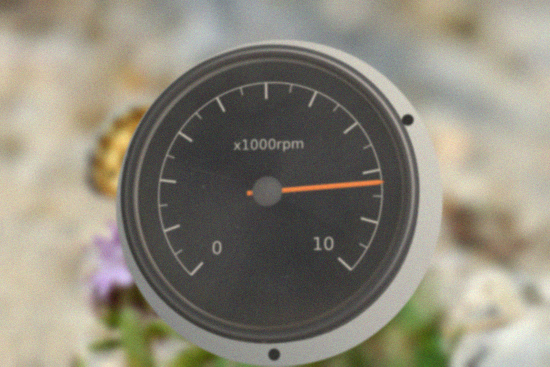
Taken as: 8250 rpm
